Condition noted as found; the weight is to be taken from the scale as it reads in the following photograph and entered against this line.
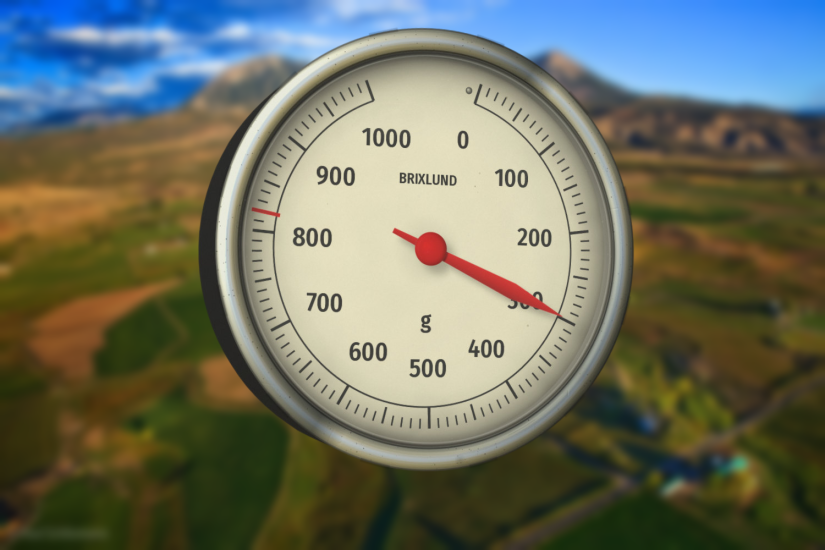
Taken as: 300 g
